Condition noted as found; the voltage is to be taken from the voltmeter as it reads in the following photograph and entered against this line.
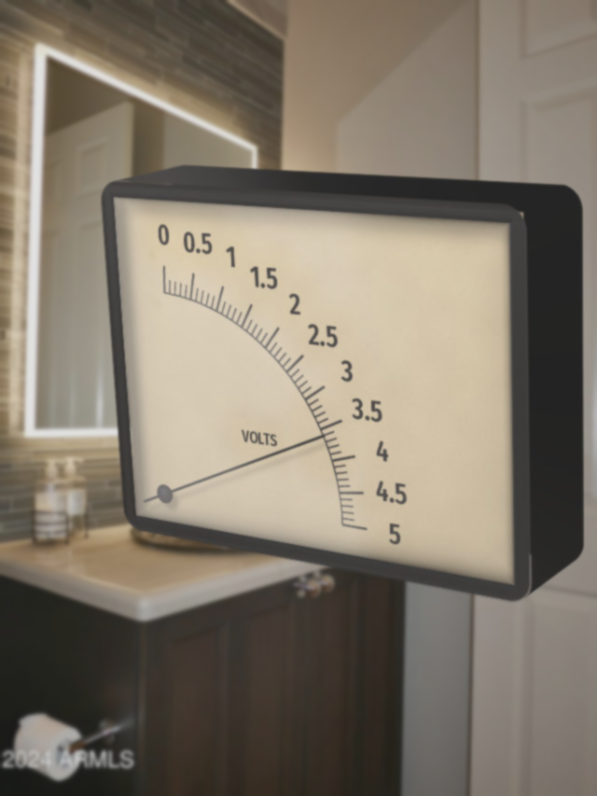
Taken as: 3.6 V
